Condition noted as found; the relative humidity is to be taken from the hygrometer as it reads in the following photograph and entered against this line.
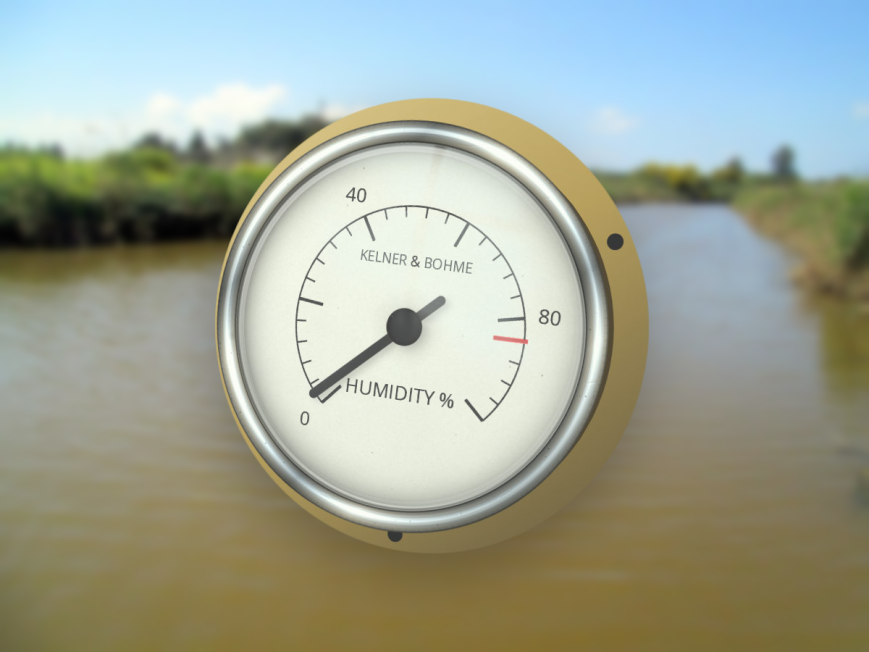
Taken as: 2 %
